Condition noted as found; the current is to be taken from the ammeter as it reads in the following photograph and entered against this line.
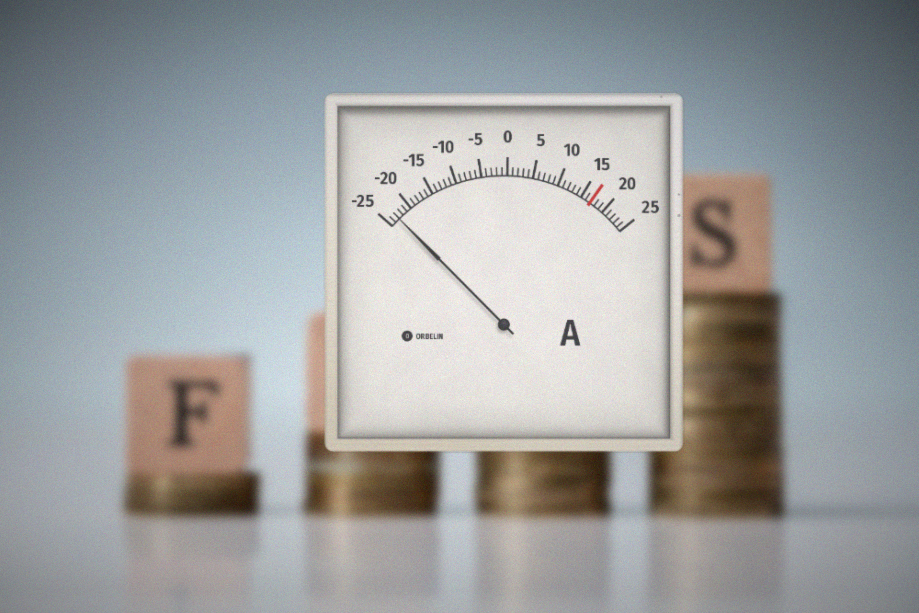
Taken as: -23 A
